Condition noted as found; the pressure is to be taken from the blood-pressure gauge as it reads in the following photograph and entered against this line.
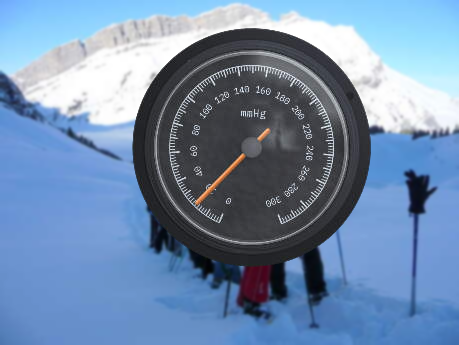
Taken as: 20 mmHg
